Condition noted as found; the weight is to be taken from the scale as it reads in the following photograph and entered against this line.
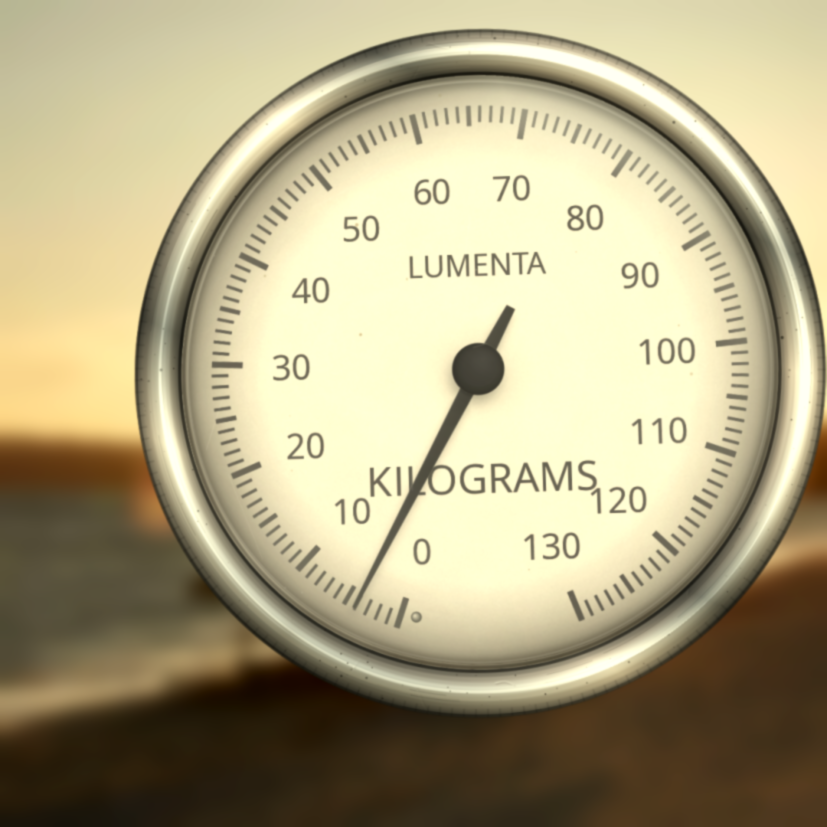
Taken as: 4 kg
